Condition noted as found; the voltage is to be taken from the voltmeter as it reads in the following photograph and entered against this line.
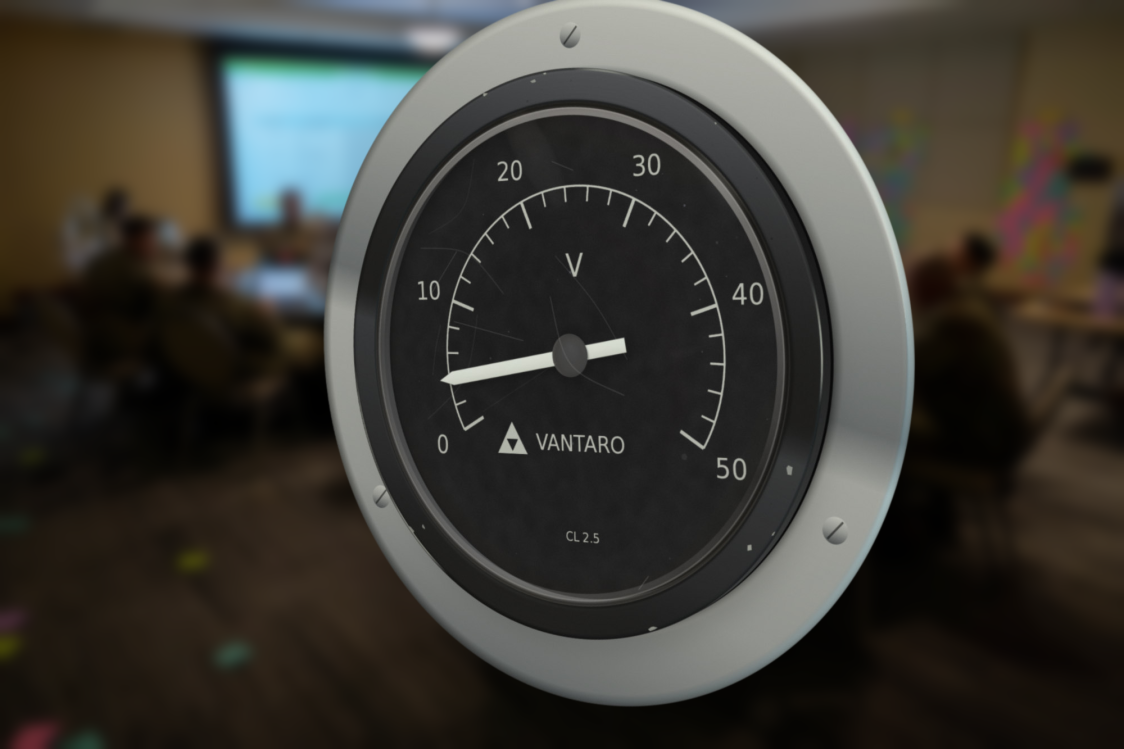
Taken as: 4 V
